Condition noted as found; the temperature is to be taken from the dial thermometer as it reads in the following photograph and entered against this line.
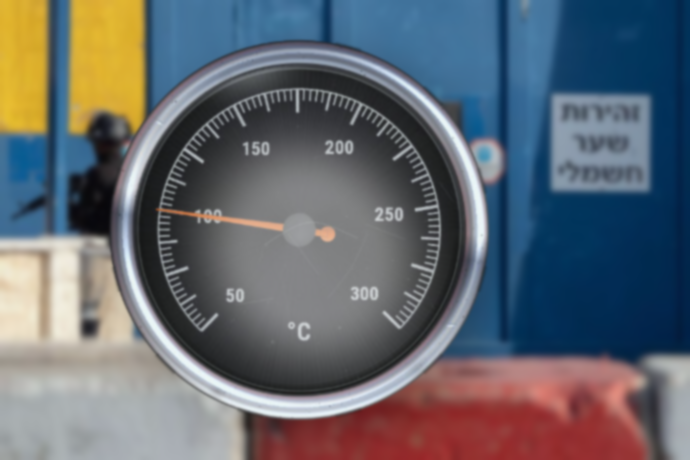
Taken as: 100 °C
